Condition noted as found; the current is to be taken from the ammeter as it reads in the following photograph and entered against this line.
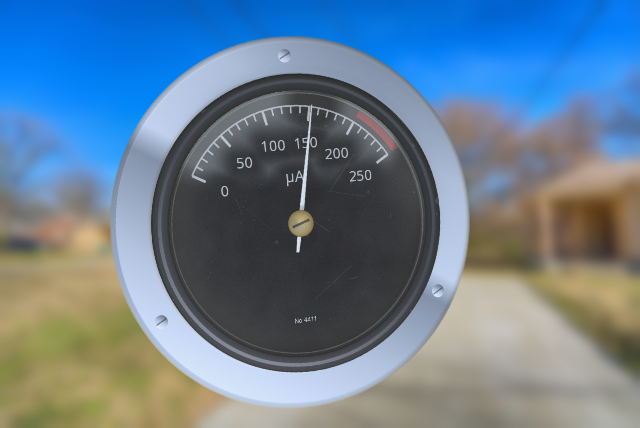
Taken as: 150 µA
